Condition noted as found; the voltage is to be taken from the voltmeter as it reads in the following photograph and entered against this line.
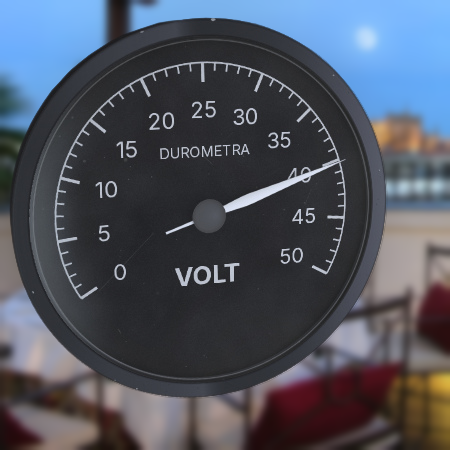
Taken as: 40 V
